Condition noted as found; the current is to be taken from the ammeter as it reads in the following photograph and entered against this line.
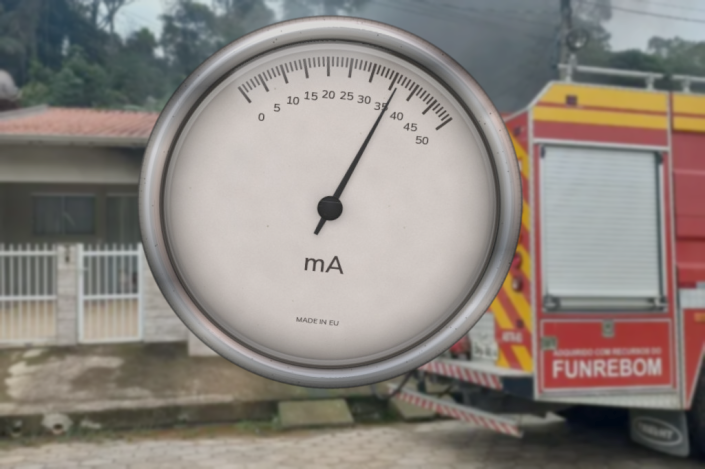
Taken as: 36 mA
